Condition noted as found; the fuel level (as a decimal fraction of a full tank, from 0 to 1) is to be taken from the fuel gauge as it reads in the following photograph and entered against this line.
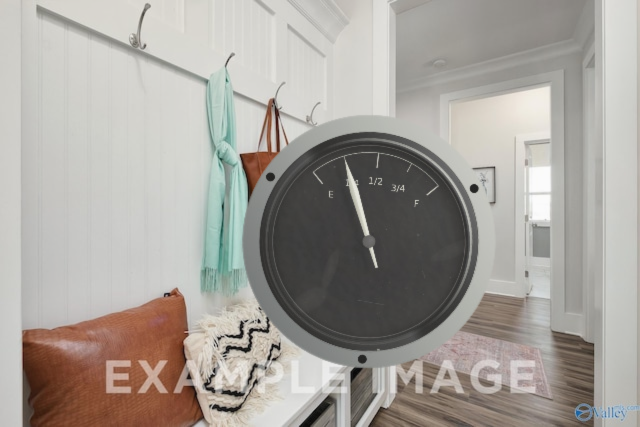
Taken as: 0.25
